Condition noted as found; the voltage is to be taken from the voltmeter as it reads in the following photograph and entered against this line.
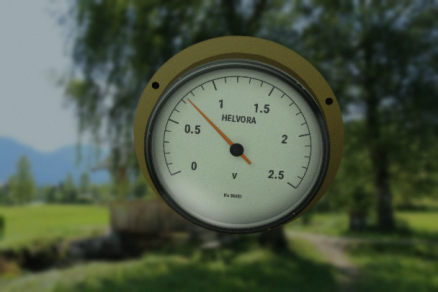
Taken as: 0.75 V
